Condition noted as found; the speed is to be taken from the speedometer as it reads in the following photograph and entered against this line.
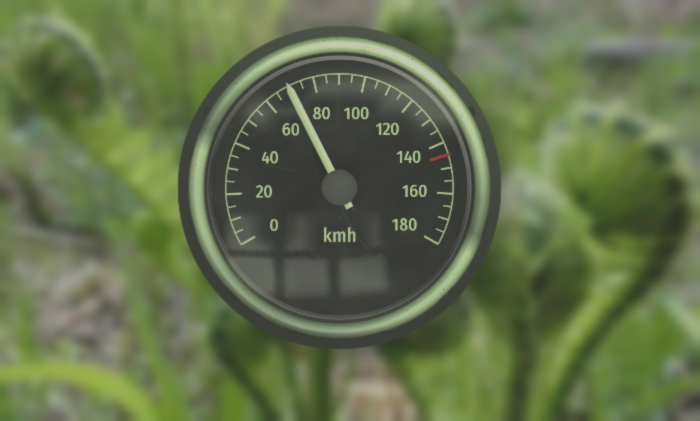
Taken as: 70 km/h
